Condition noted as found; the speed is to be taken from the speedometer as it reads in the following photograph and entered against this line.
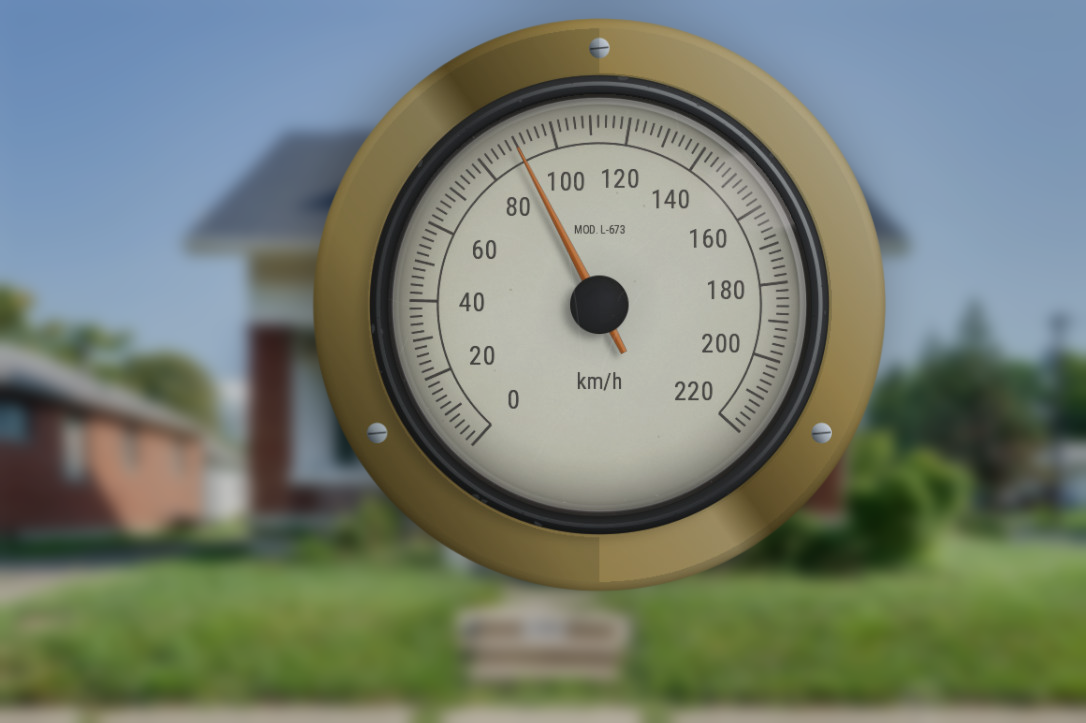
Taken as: 90 km/h
